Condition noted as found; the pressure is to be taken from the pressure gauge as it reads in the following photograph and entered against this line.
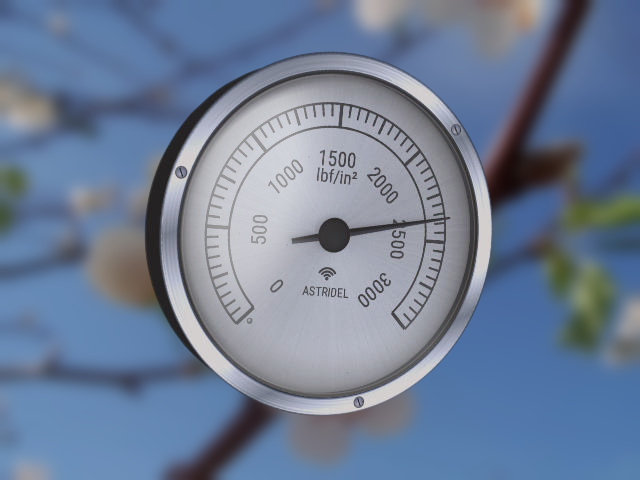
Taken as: 2375 psi
